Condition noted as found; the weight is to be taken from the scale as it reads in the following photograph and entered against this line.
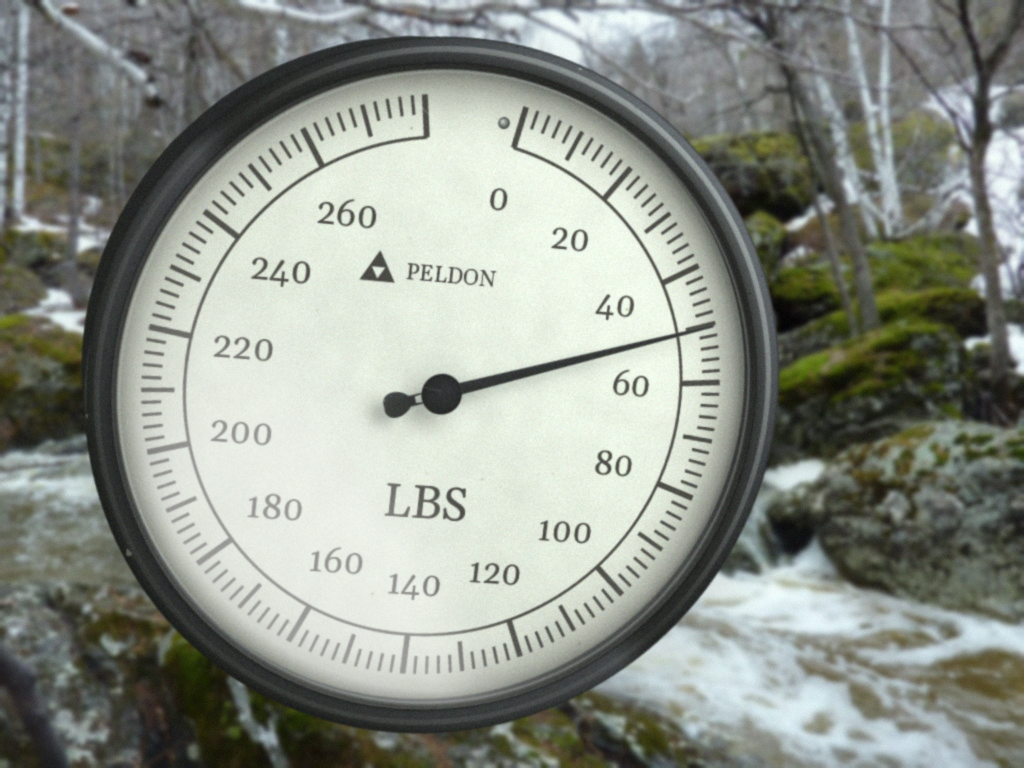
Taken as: 50 lb
